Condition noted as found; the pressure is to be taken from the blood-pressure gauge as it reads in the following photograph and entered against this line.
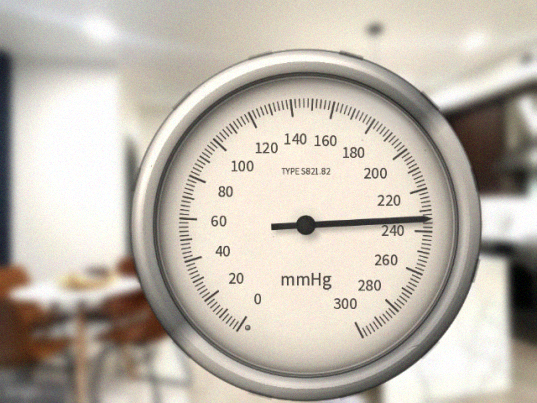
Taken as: 234 mmHg
